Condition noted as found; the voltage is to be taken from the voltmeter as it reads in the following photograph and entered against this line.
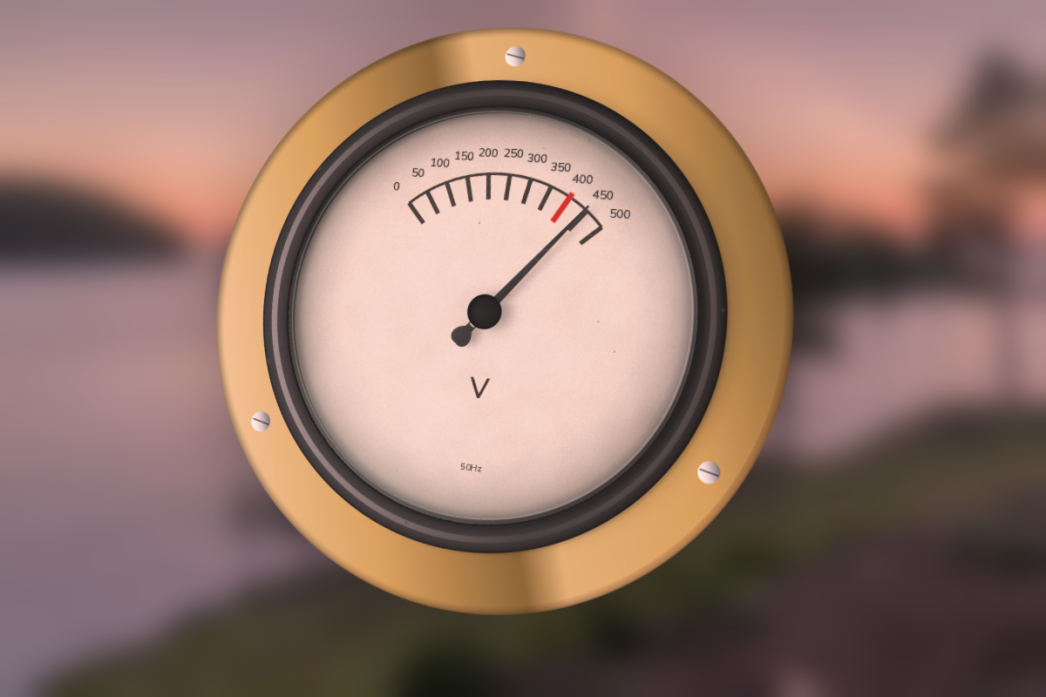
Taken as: 450 V
